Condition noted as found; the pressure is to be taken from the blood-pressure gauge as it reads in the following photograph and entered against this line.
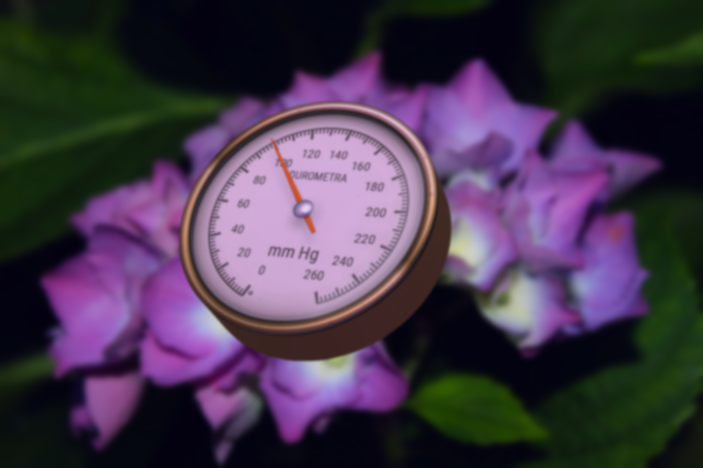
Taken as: 100 mmHg
